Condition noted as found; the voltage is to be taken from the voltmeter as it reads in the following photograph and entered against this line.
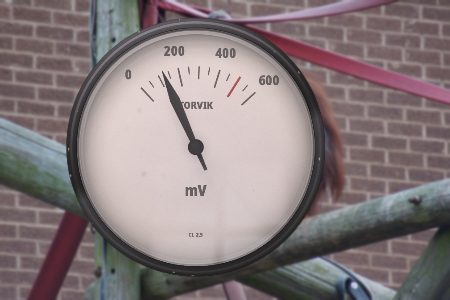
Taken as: 125 mV
